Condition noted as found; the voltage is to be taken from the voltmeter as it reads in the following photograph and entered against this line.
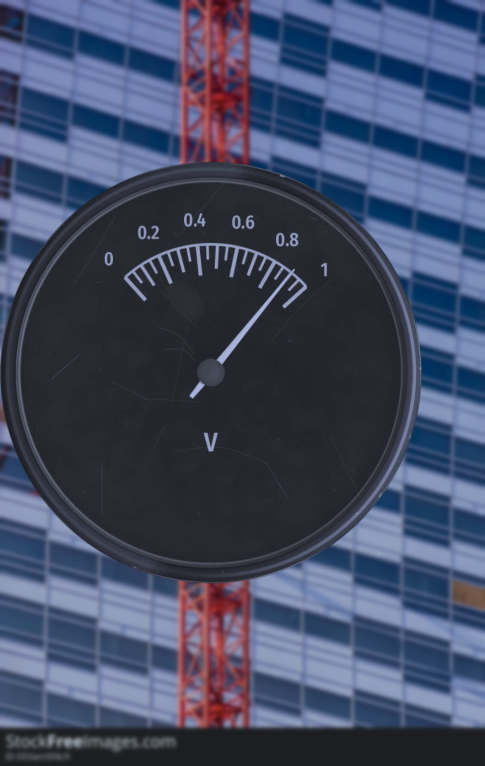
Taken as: 0.9 V
